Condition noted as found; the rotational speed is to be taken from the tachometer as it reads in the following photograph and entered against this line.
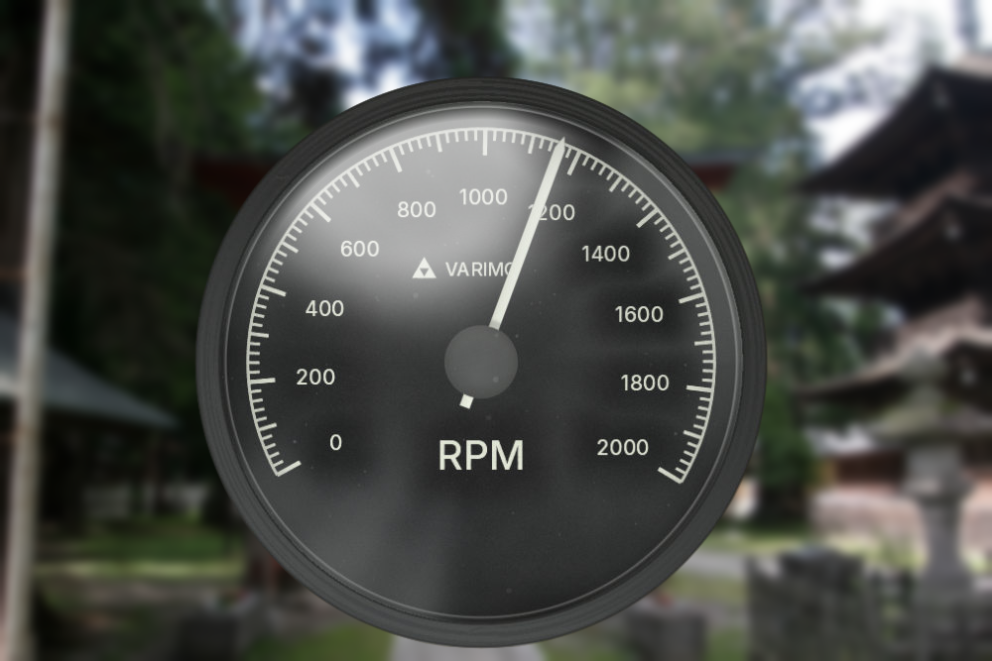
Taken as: 1160 rpm
